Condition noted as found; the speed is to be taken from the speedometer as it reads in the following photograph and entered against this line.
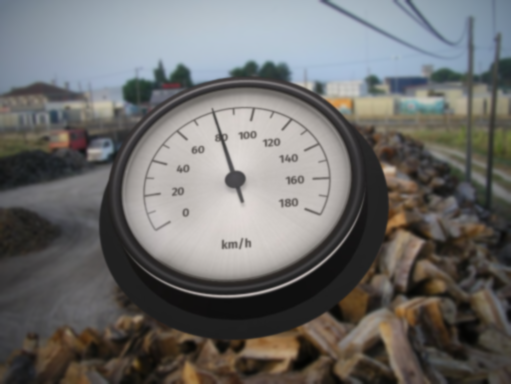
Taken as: 80 km/h
